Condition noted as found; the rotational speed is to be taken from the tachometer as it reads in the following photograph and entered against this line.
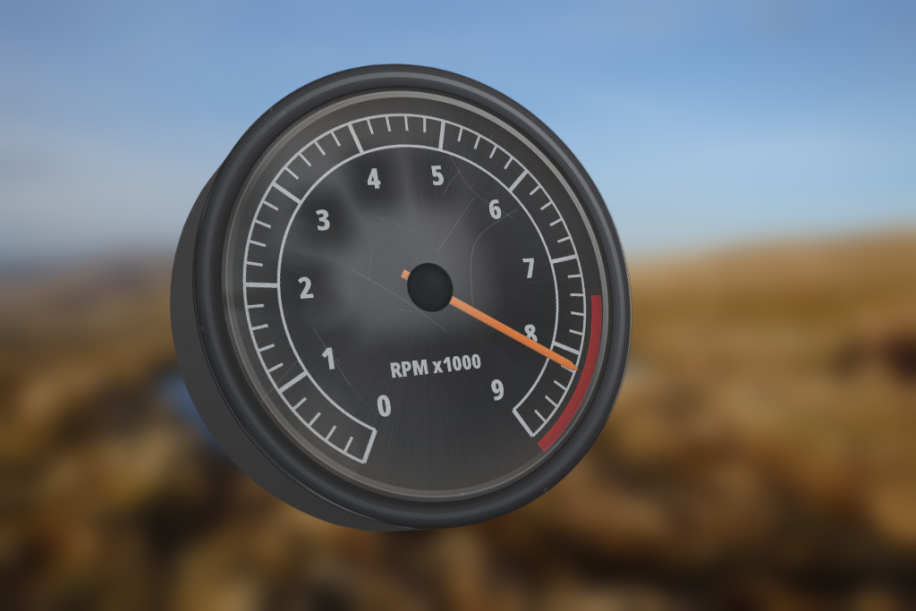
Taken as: 8200 rpm
